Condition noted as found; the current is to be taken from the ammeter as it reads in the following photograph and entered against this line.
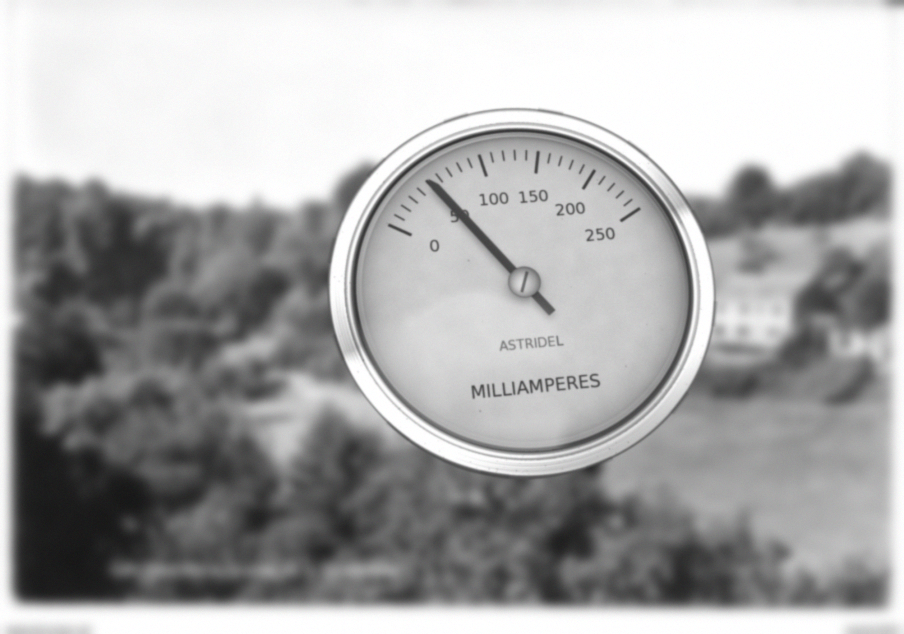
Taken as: 50 mA
